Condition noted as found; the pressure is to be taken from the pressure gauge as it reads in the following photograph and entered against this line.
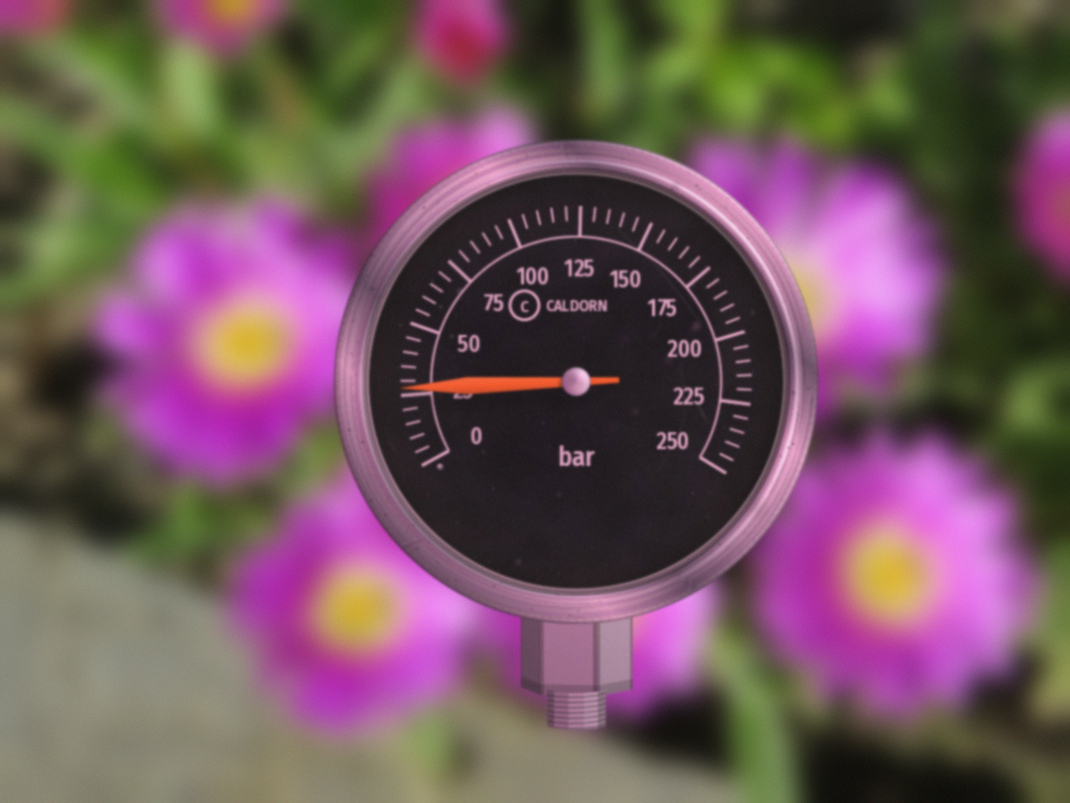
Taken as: 27.5 bar
